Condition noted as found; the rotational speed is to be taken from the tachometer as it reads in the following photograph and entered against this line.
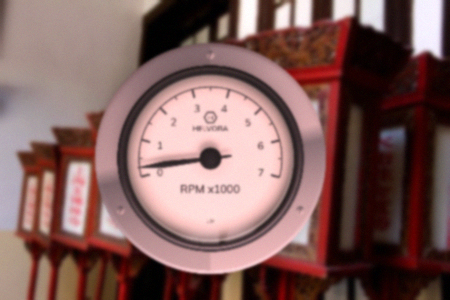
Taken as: 250 rpm
